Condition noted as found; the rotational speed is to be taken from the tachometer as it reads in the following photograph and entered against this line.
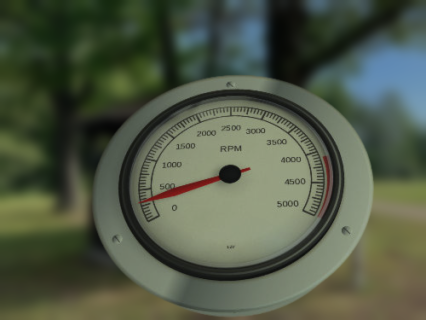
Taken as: 250 rpm
